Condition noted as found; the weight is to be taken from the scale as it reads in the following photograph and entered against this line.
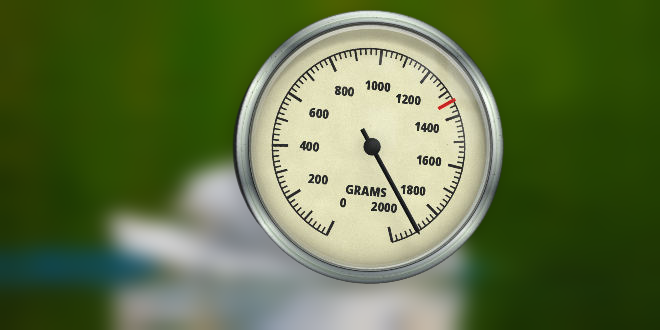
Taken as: 1900 g
